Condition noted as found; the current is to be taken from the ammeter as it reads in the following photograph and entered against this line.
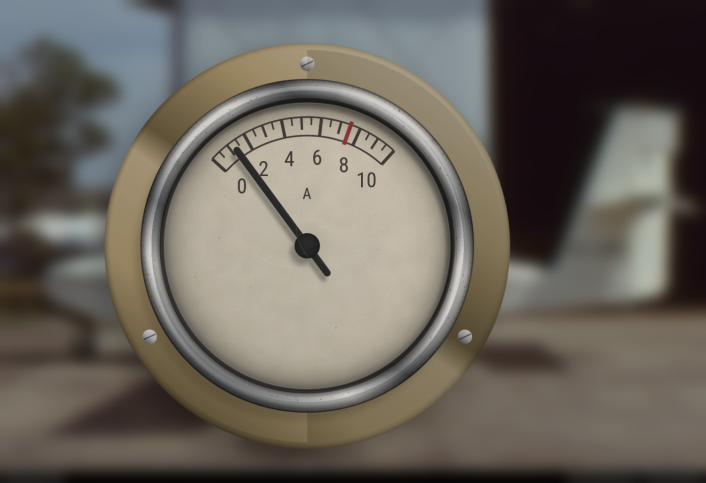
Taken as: 1.25 A
